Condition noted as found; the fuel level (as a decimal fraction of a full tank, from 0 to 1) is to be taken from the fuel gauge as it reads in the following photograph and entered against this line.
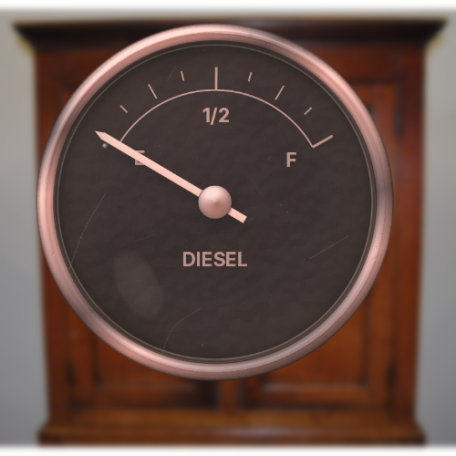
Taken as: 0
